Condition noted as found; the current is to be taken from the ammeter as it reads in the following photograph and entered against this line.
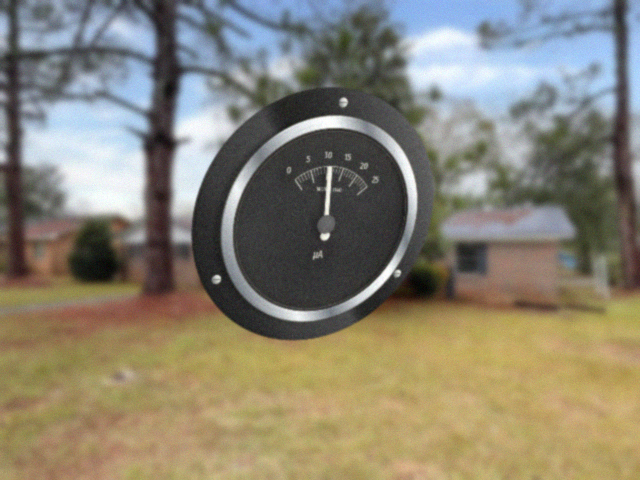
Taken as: 10 µA
